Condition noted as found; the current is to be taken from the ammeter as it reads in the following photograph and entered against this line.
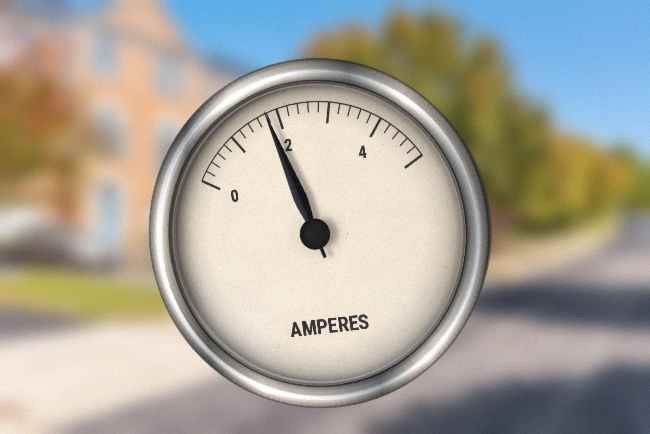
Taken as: 1.8 A
